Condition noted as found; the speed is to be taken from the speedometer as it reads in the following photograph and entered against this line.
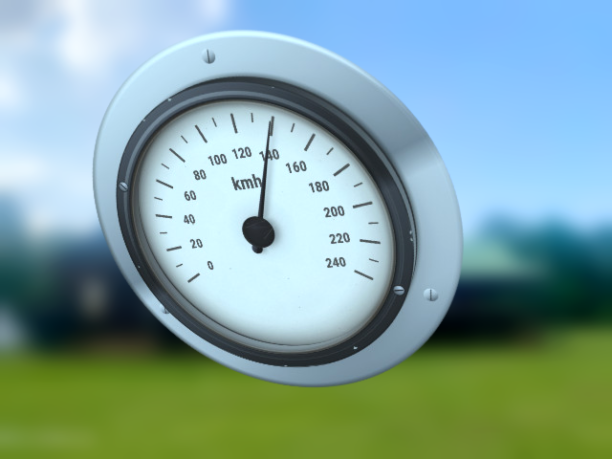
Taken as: 140 km/h
